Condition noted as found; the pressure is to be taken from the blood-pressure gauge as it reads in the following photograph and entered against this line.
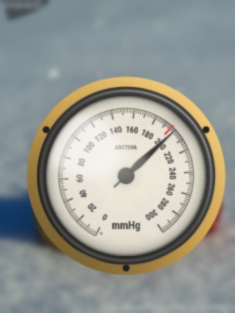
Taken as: 200 mmHg
